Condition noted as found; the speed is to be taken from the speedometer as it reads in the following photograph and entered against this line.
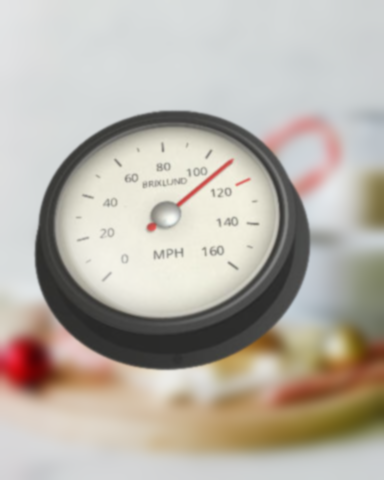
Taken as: 110 mph
